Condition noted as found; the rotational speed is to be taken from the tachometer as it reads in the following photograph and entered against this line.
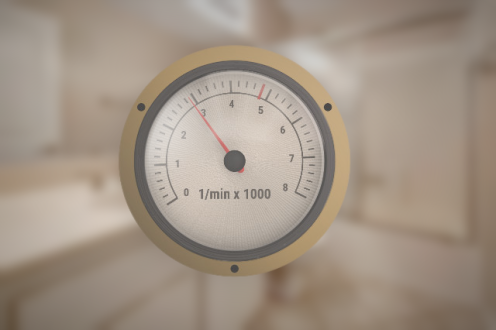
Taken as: 2900 rpm
